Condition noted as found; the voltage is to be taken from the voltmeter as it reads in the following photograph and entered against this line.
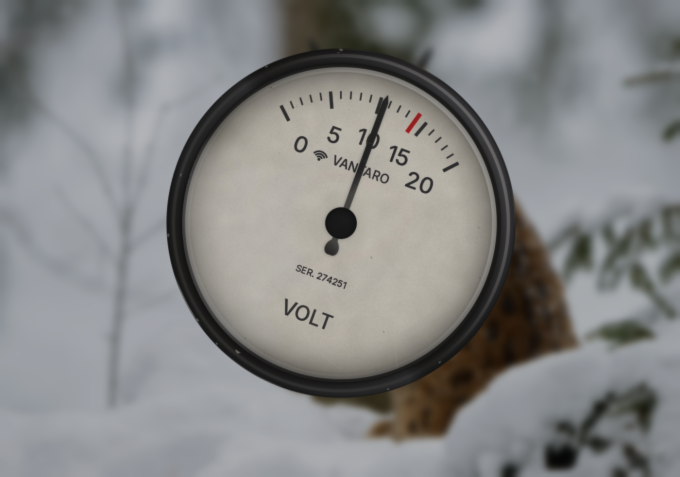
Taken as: 10.5 V
